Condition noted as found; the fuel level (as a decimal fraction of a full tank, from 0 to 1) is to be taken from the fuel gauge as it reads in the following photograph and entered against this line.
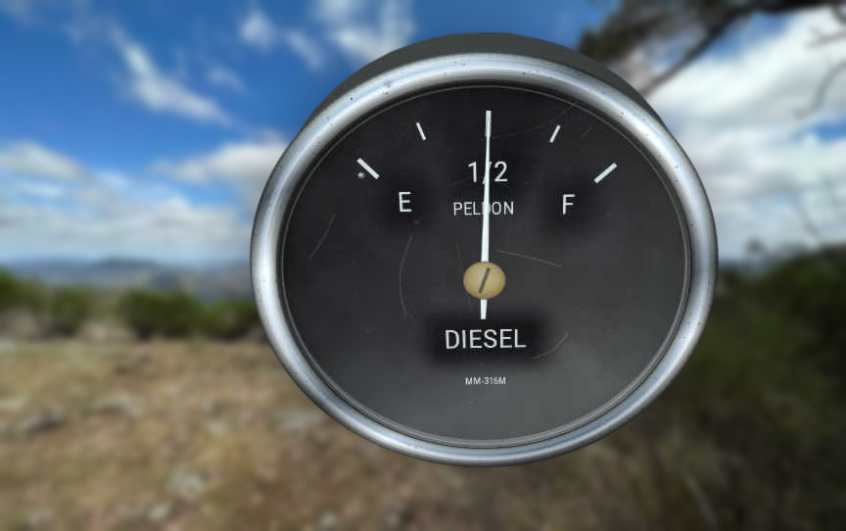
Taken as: 0.5
